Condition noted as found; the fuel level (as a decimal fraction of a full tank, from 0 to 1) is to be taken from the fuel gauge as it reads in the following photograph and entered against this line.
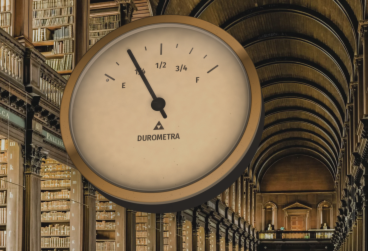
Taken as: 0.25
